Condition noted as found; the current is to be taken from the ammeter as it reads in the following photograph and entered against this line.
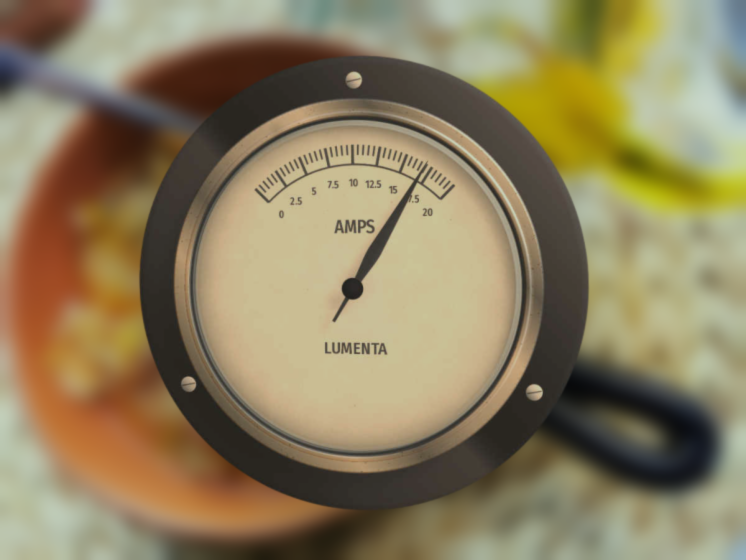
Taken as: 17 A
